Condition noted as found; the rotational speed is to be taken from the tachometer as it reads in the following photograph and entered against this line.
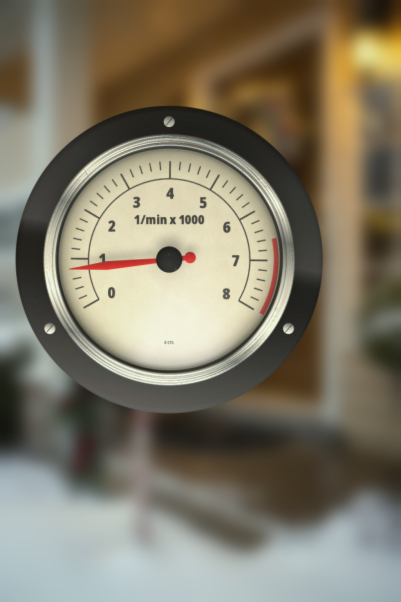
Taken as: 800 rpm
